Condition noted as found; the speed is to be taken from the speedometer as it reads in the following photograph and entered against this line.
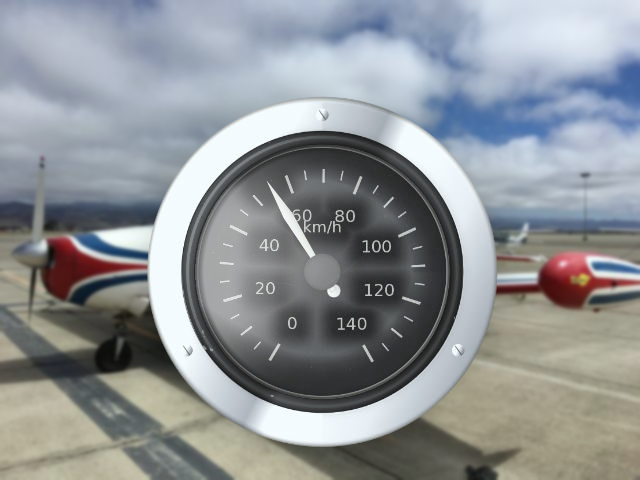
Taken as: 55 km/h
